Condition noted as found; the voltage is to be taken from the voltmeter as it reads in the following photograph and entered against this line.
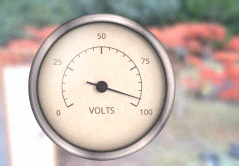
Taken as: 95 V
